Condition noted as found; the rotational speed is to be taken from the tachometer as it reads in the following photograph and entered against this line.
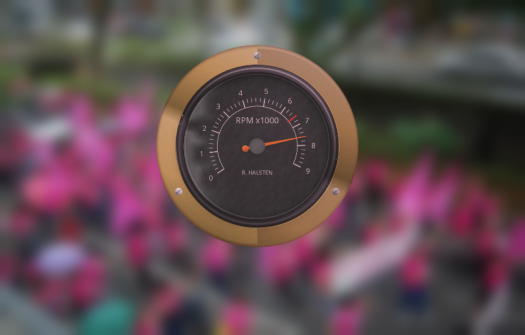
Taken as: 7600 rpm
